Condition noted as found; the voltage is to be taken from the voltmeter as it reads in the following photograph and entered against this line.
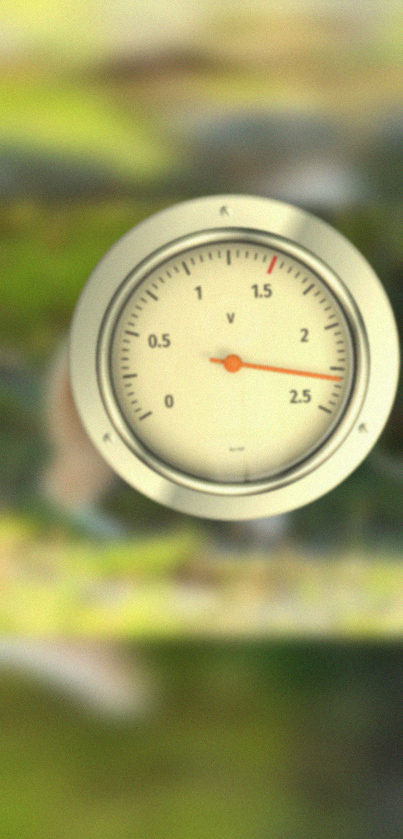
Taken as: 2.3 V
